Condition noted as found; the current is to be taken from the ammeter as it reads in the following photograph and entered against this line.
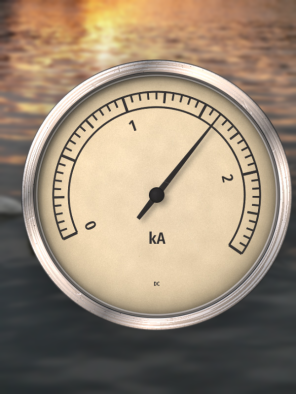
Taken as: 1.6 kA
